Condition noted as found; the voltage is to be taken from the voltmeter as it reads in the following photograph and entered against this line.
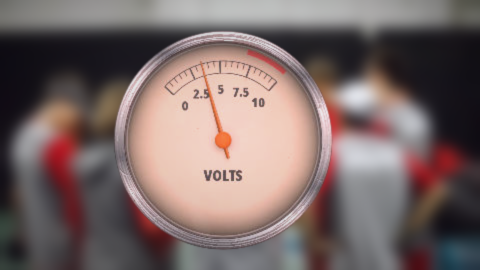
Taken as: 3.5 V
